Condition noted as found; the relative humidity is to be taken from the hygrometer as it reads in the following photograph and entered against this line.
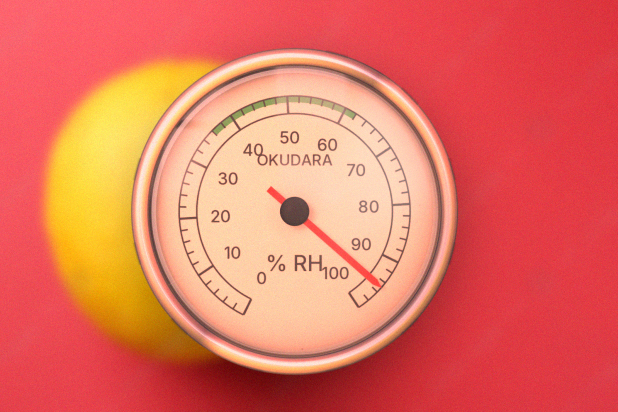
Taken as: 95 %
